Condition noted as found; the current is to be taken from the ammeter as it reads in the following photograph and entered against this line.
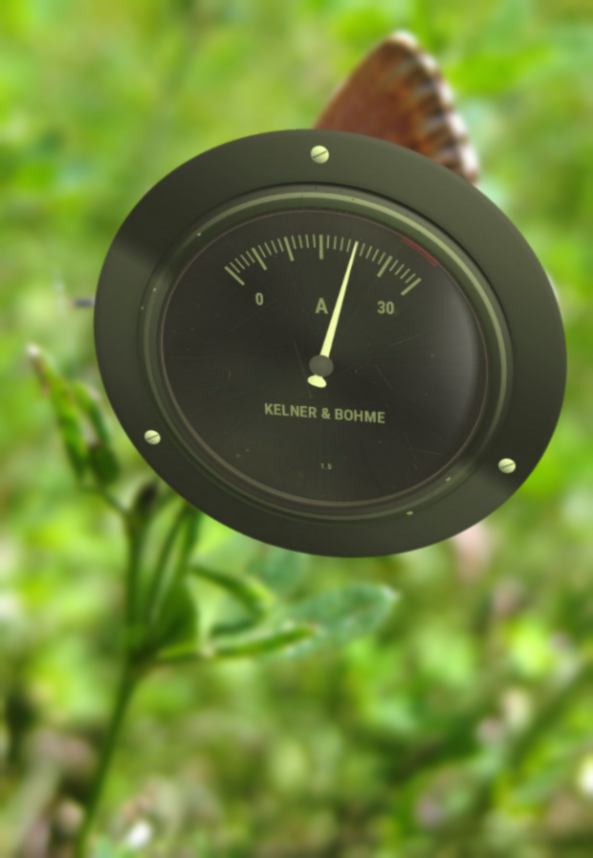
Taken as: 20 A
